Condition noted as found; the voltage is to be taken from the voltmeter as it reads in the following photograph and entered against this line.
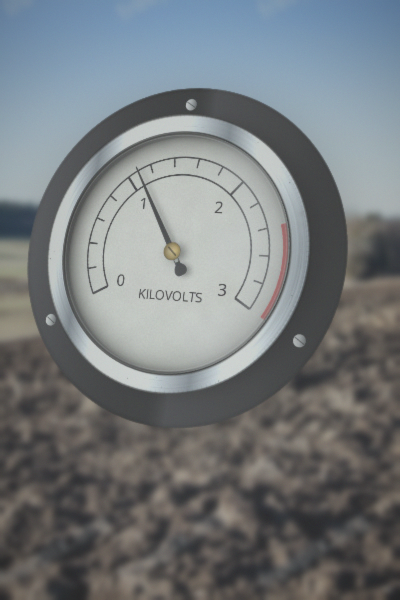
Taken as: 1.1 kV
